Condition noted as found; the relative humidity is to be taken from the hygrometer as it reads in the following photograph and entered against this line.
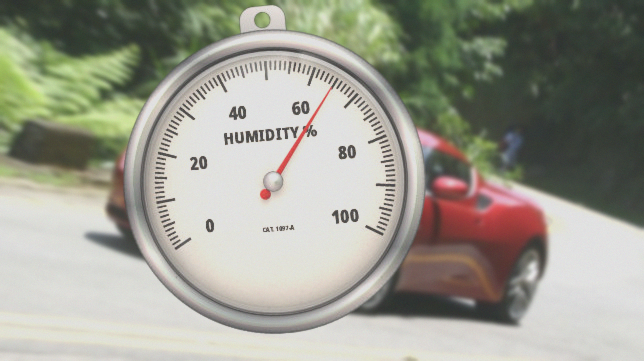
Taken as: 65 %
